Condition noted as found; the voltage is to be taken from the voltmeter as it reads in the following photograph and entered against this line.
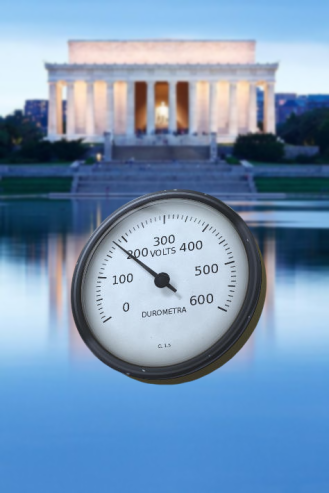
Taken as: 180 V
